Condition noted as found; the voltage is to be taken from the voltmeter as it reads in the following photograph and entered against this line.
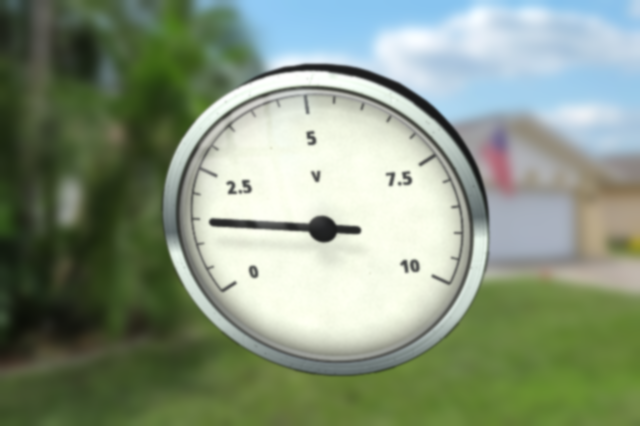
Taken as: 1.5 V
